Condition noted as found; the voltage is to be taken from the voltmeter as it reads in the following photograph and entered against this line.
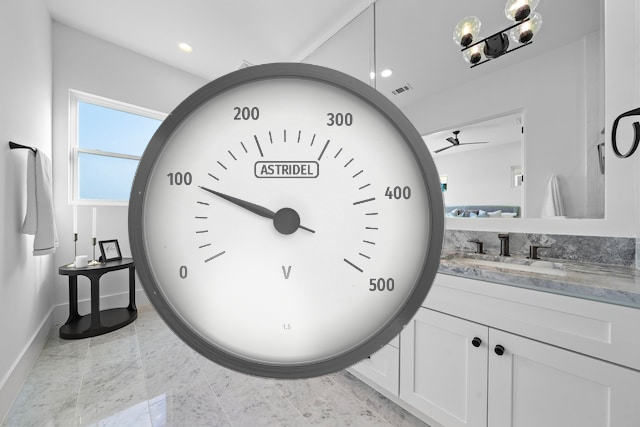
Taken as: 100 V
